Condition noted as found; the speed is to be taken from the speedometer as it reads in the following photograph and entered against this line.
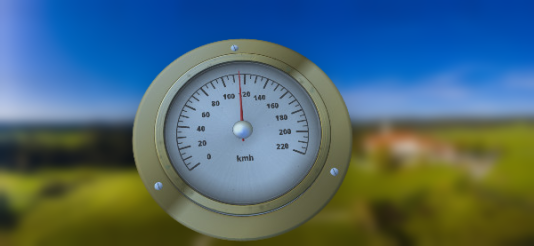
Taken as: 115 km/h
